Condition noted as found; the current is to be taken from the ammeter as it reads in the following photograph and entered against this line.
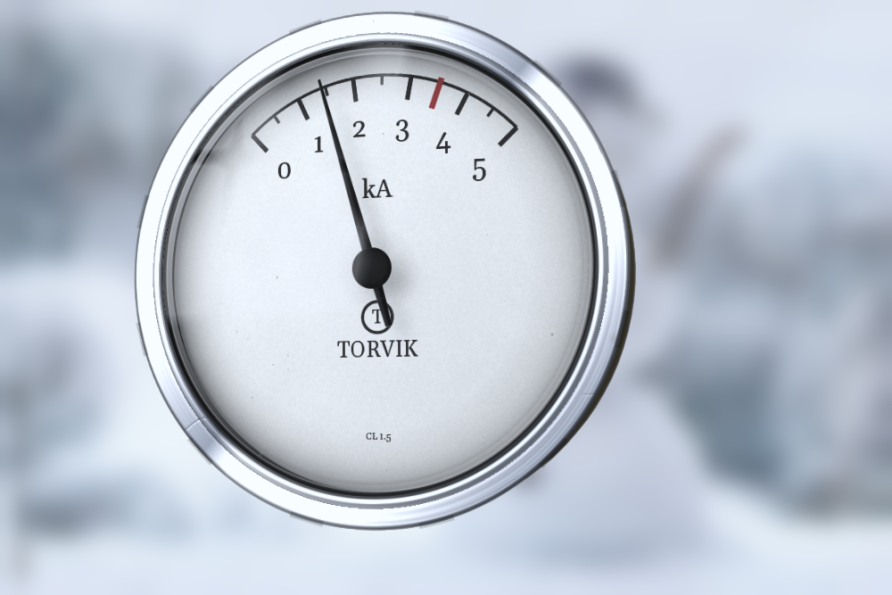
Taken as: 1.5 kA
